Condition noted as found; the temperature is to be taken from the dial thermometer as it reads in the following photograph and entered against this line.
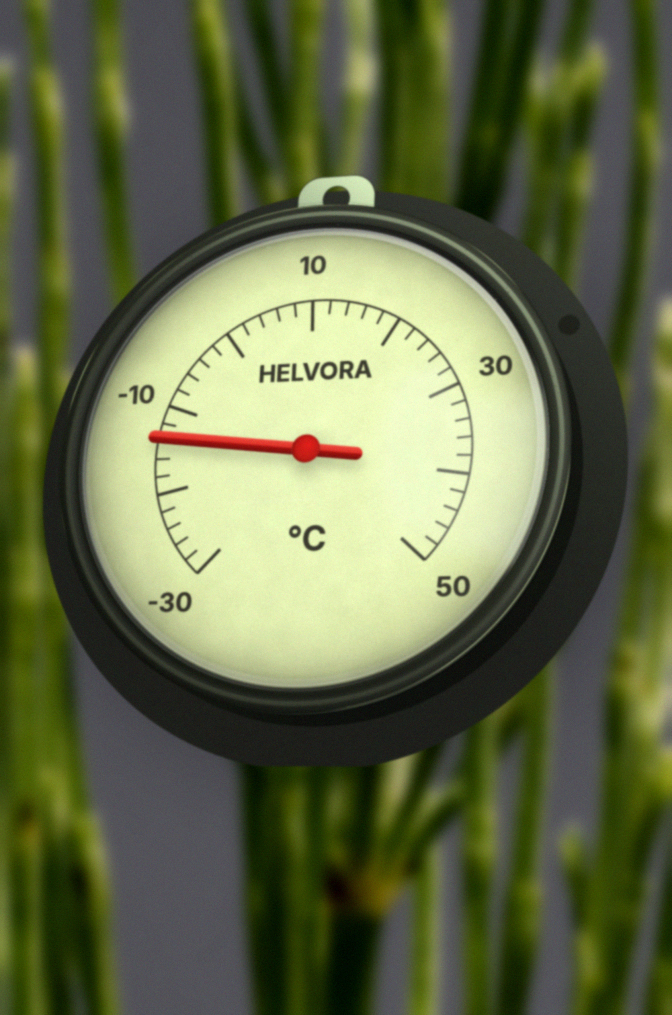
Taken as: -14 °C
